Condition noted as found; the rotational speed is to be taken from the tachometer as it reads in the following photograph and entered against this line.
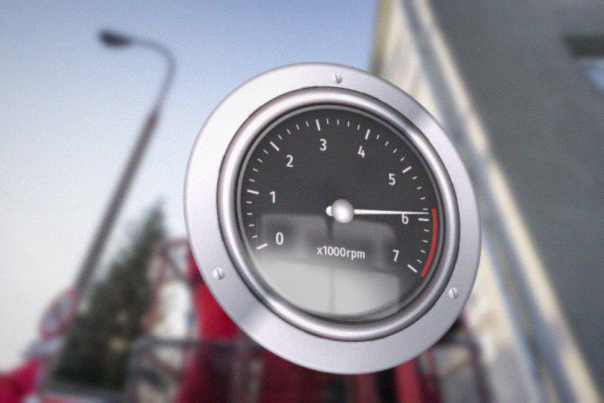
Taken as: 5900 rpm
